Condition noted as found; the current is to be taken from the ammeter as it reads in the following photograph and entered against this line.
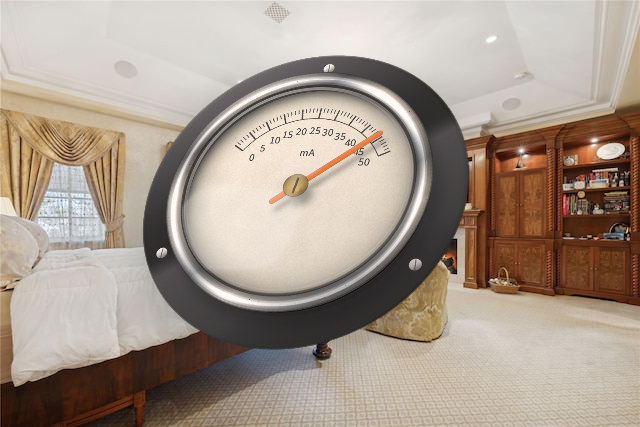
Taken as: 45 mA
